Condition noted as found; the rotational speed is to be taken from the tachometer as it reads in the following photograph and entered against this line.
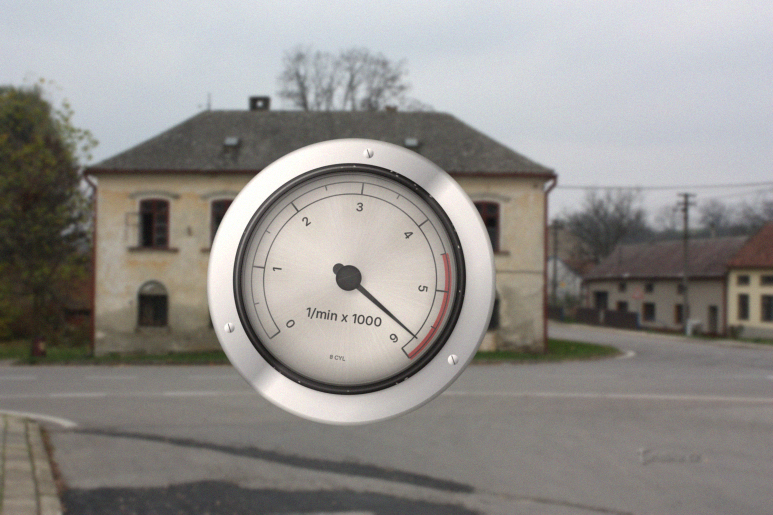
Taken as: 5750 rpm
